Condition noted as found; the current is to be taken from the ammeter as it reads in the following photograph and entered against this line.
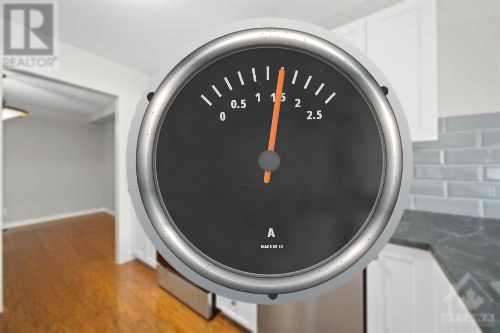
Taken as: 1.5 A
